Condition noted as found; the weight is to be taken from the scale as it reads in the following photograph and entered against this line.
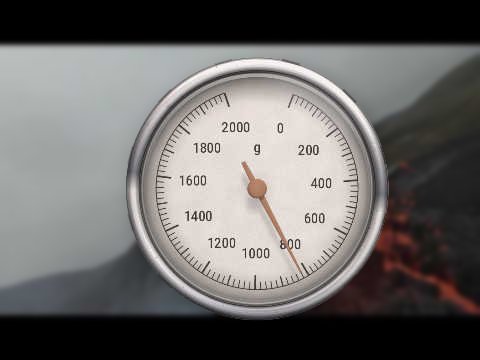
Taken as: 820 g
